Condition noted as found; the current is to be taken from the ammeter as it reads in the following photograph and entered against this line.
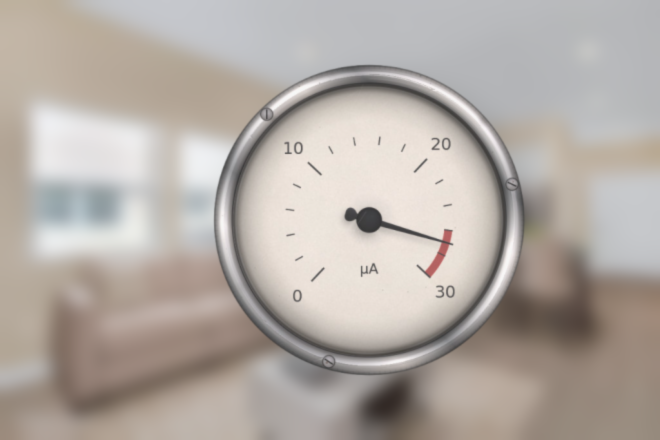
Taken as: 27 µA
